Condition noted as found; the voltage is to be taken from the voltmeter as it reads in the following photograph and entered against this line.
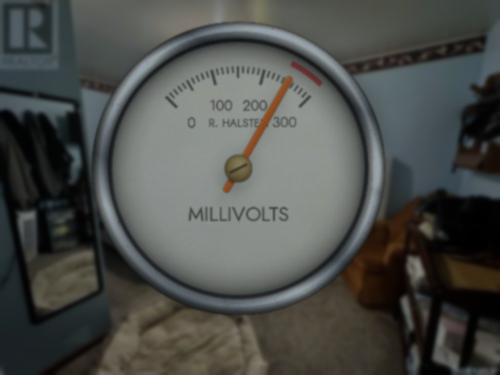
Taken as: 250 mV
